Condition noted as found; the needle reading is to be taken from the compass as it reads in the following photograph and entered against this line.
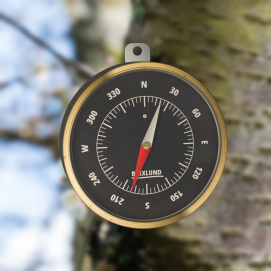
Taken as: 200 °
